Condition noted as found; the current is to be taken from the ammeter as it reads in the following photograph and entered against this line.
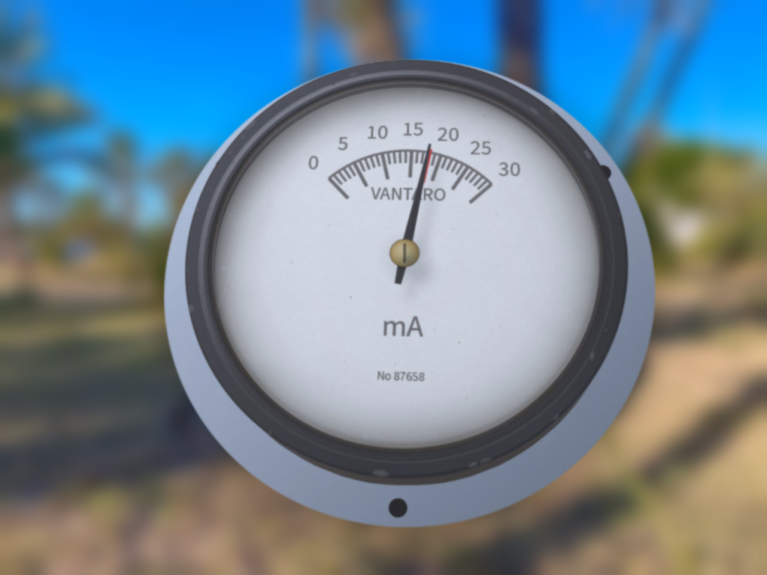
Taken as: 18 mA
